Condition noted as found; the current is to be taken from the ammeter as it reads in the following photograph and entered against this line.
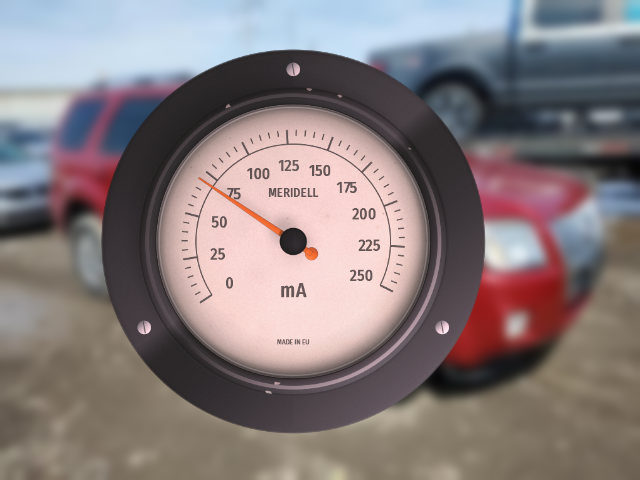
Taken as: 70 mA
